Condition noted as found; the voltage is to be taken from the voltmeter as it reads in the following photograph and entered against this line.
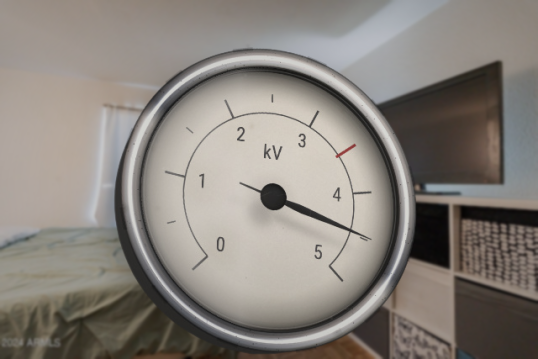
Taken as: 4.5 kV
